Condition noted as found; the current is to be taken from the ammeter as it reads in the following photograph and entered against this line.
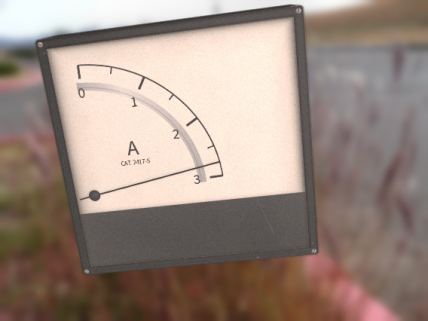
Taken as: 2.75 A
